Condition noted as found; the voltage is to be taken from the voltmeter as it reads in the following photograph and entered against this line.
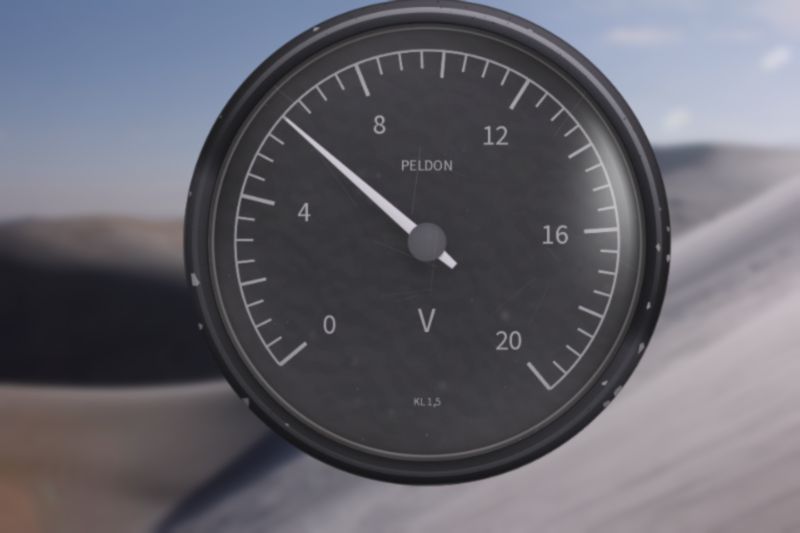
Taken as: 6 V
